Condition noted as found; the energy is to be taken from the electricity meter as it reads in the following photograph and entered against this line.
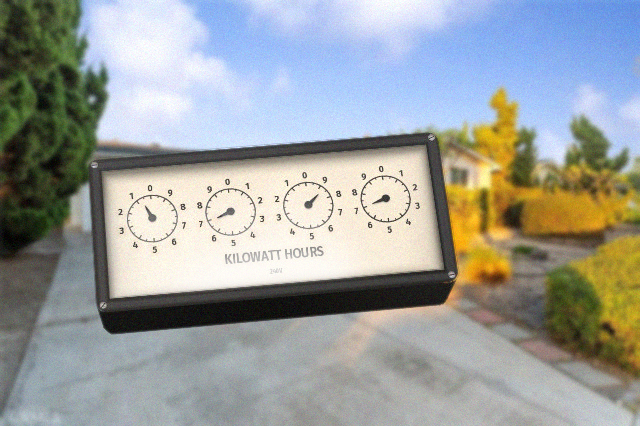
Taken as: 687 kWh
